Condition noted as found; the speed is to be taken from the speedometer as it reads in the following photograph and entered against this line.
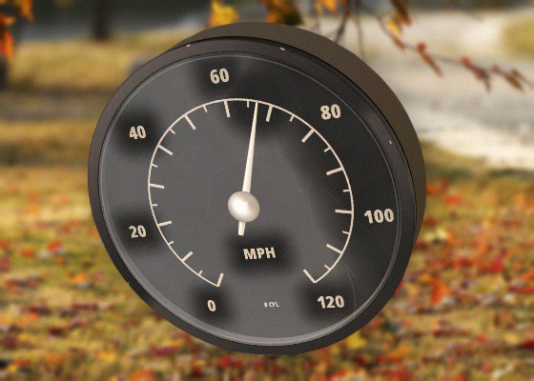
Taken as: 67.5 mph
